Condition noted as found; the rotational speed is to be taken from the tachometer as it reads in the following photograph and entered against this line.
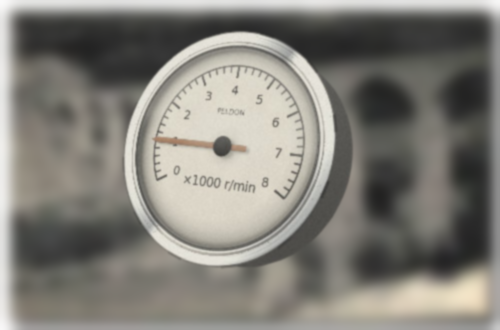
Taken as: 1000 rpm
